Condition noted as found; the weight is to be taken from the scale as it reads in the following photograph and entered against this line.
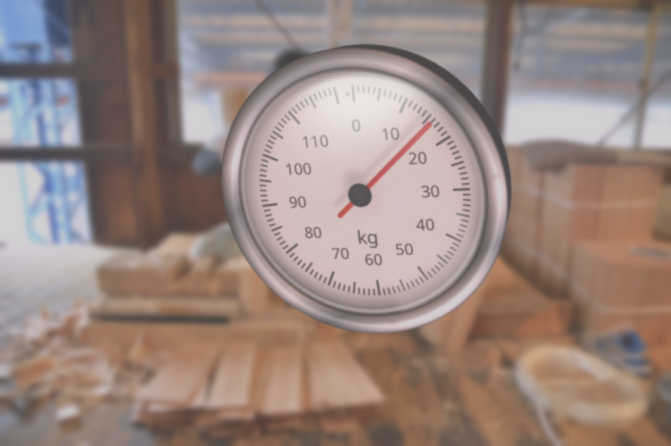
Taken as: 16 kg
